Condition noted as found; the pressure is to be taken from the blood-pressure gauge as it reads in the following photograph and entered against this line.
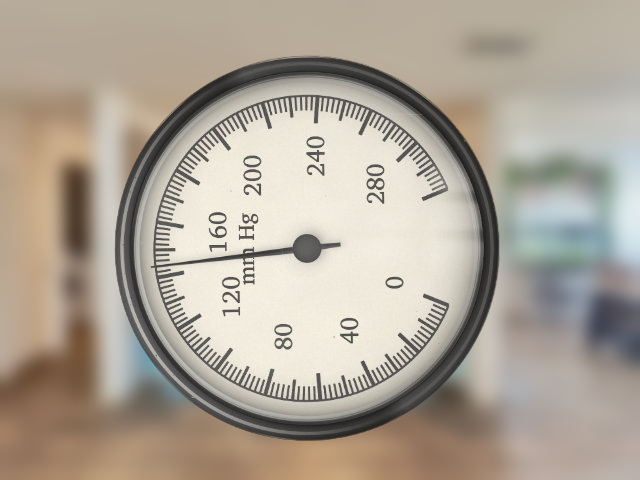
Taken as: 144 mmHg
